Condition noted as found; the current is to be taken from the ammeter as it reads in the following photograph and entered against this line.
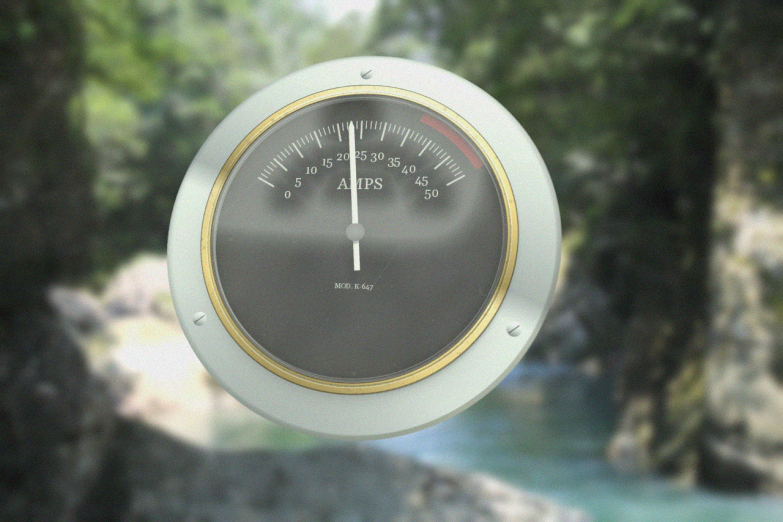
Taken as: 23 A
